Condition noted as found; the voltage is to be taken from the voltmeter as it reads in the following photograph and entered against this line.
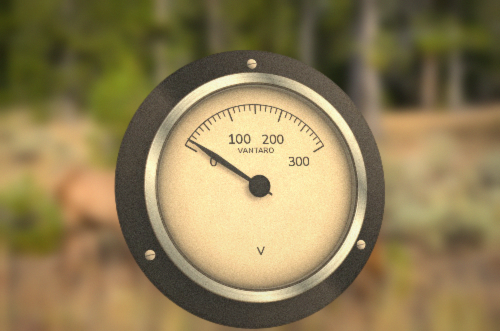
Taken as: 10 V
